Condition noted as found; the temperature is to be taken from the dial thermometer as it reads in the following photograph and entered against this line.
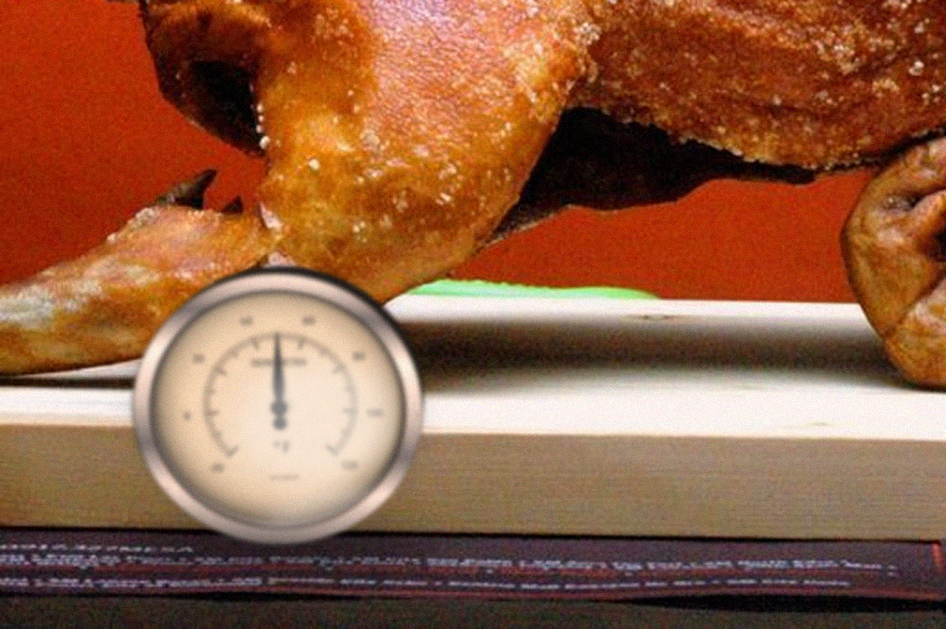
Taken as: 50 °F
